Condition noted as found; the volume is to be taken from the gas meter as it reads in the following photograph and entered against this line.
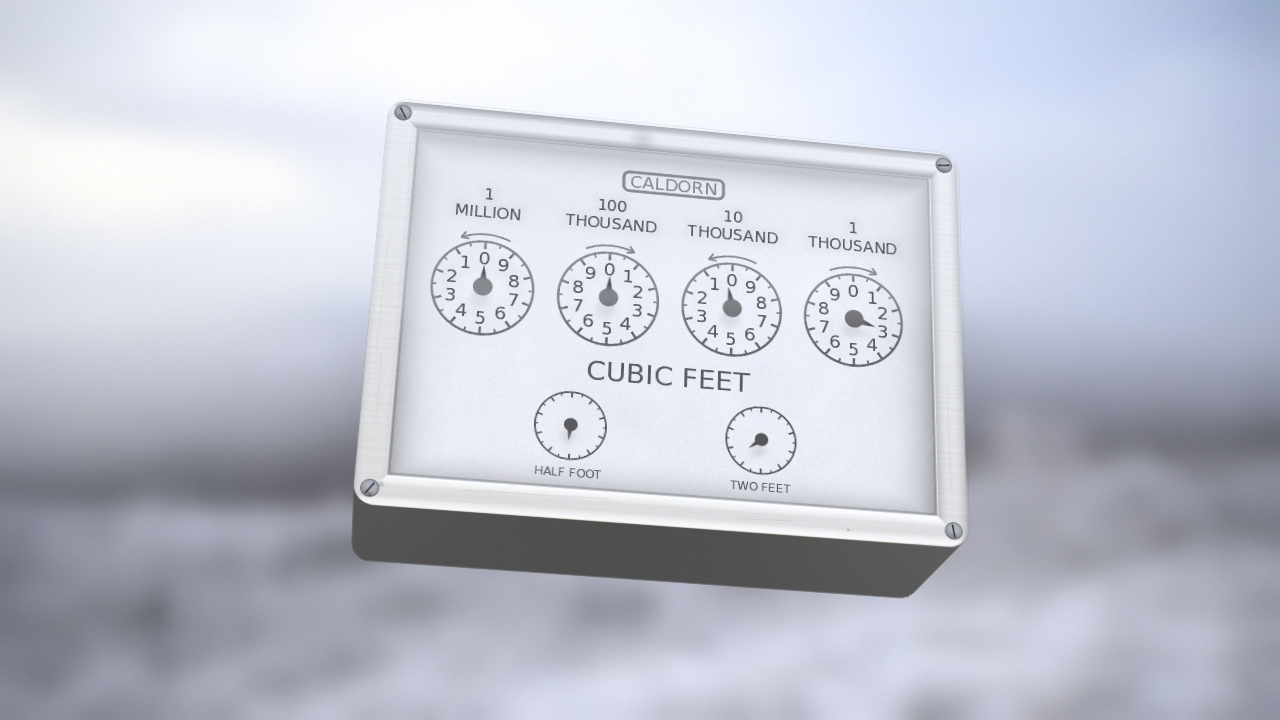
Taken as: 300 ft³
